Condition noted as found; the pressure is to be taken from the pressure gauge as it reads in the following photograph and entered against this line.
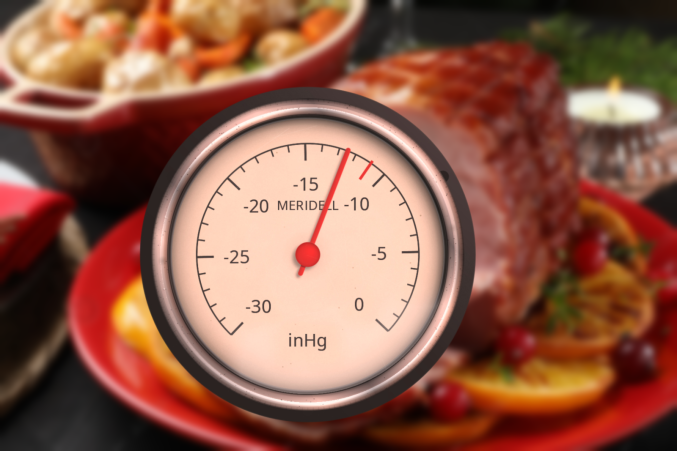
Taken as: -12.5 inHg
